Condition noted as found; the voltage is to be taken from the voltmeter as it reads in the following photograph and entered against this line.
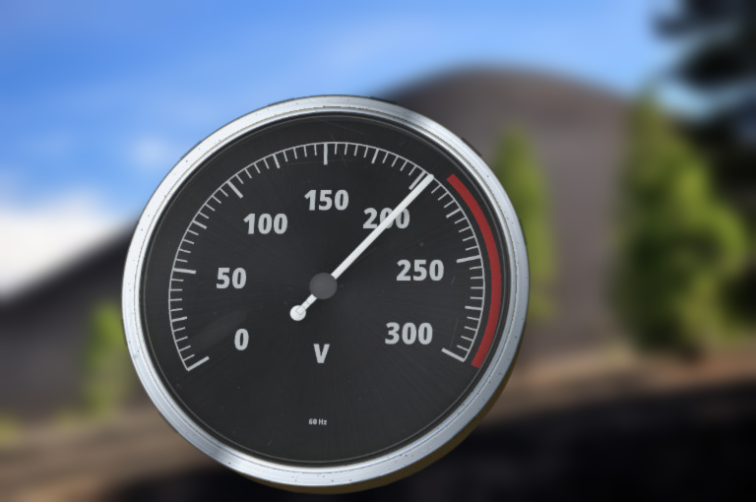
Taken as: 205 V
